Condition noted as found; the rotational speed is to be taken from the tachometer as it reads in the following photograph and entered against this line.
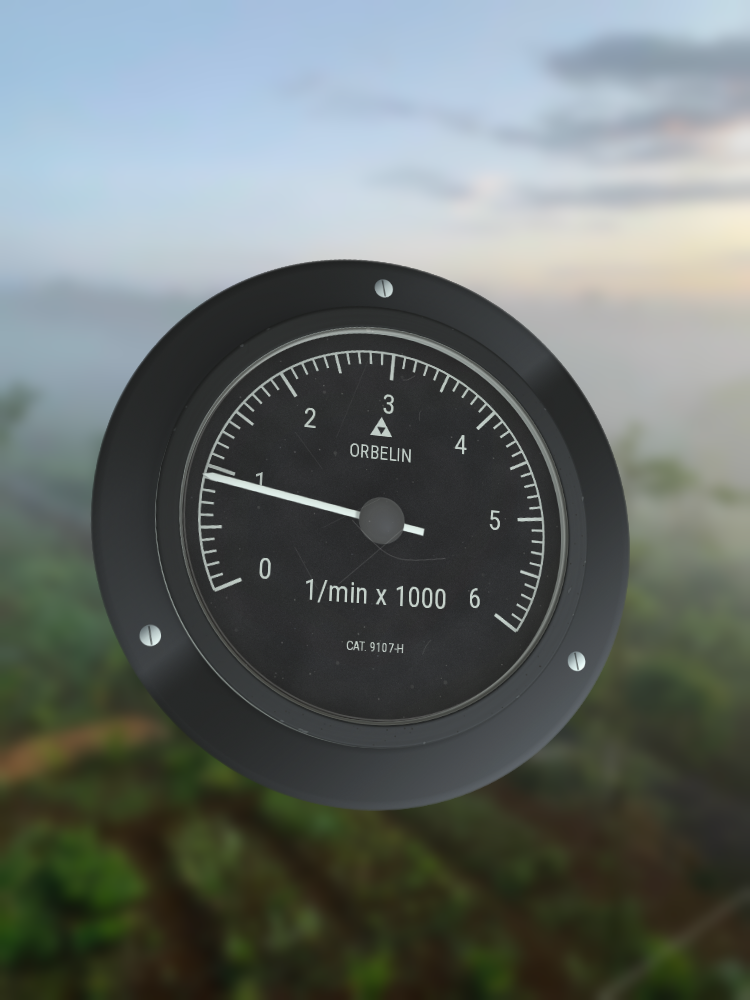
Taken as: 900 rpm
